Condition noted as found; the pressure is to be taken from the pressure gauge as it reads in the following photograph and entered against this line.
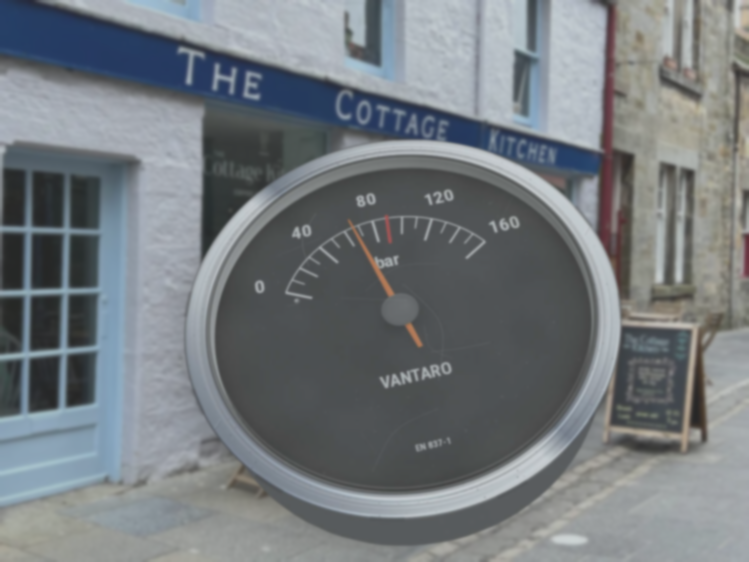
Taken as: 65 bar
